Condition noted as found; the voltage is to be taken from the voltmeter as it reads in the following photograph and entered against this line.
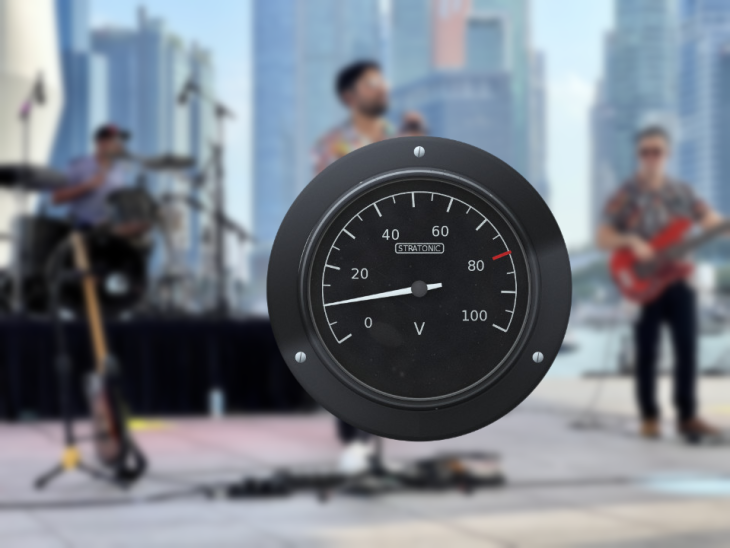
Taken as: 10 V
